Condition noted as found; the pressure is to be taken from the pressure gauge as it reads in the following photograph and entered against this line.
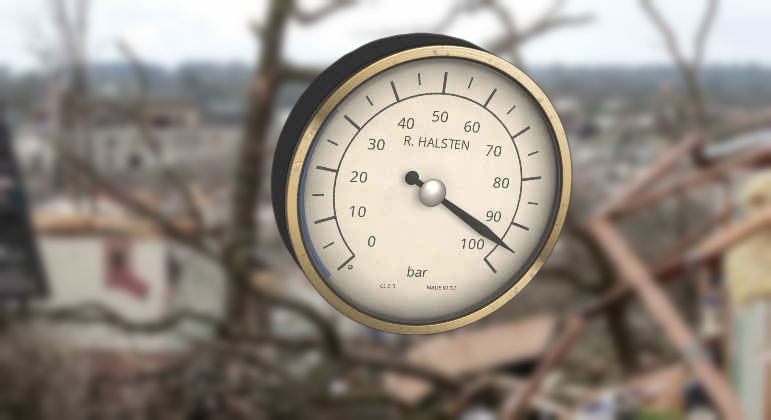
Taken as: 95 bar
